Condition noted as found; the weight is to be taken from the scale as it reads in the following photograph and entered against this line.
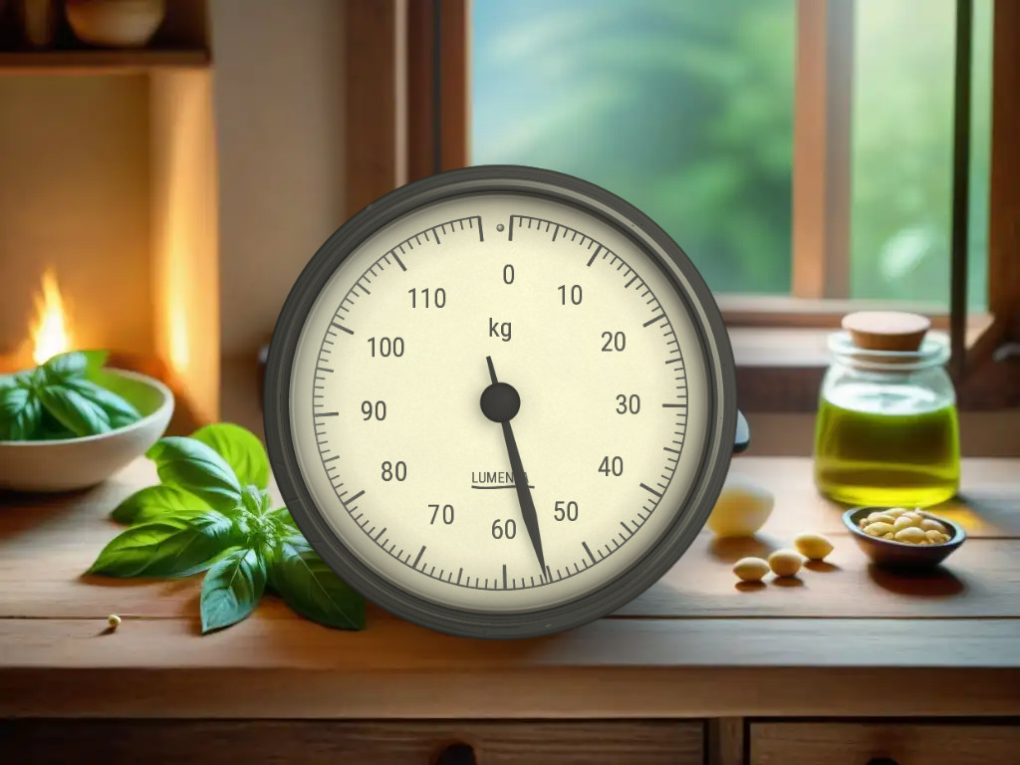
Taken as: 55.5 kg
